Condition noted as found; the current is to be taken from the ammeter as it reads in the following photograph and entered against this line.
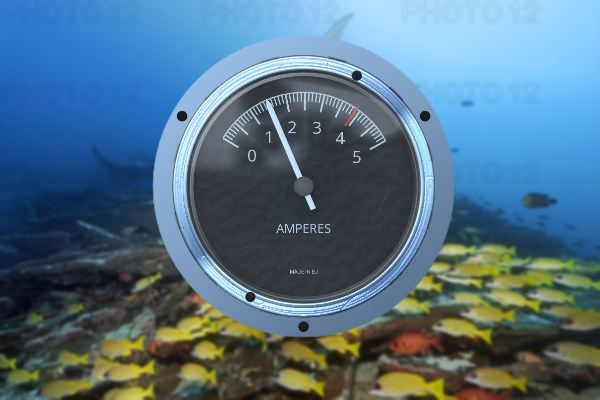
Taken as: 1.5 A
